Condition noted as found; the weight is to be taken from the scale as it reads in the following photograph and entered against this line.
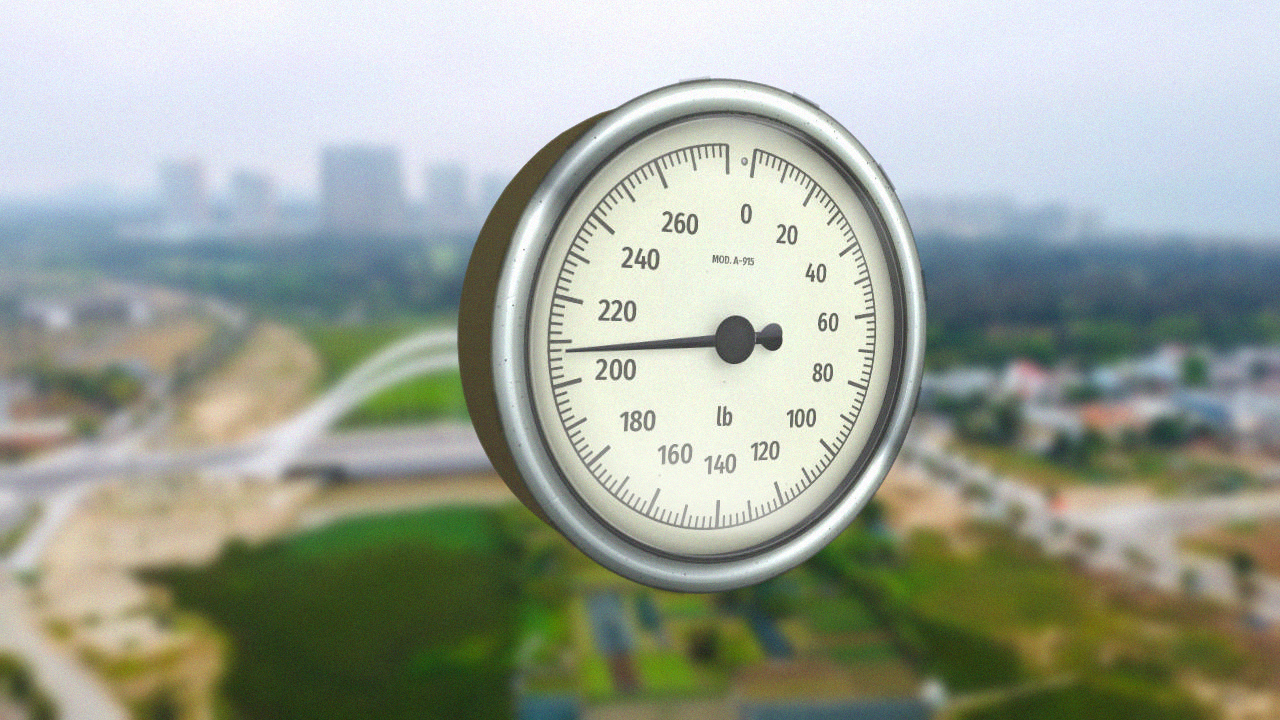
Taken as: 208 lb
